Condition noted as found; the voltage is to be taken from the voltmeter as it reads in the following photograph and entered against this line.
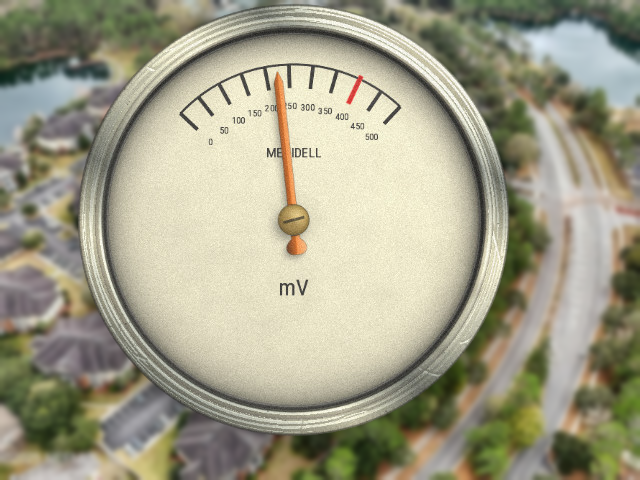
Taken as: 225 mV
